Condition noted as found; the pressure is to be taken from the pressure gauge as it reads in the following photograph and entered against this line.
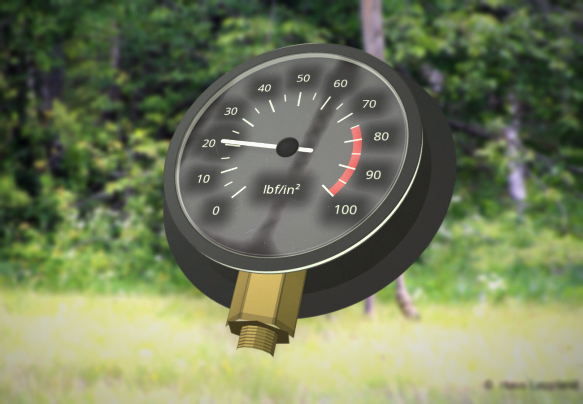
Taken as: 20 psi
